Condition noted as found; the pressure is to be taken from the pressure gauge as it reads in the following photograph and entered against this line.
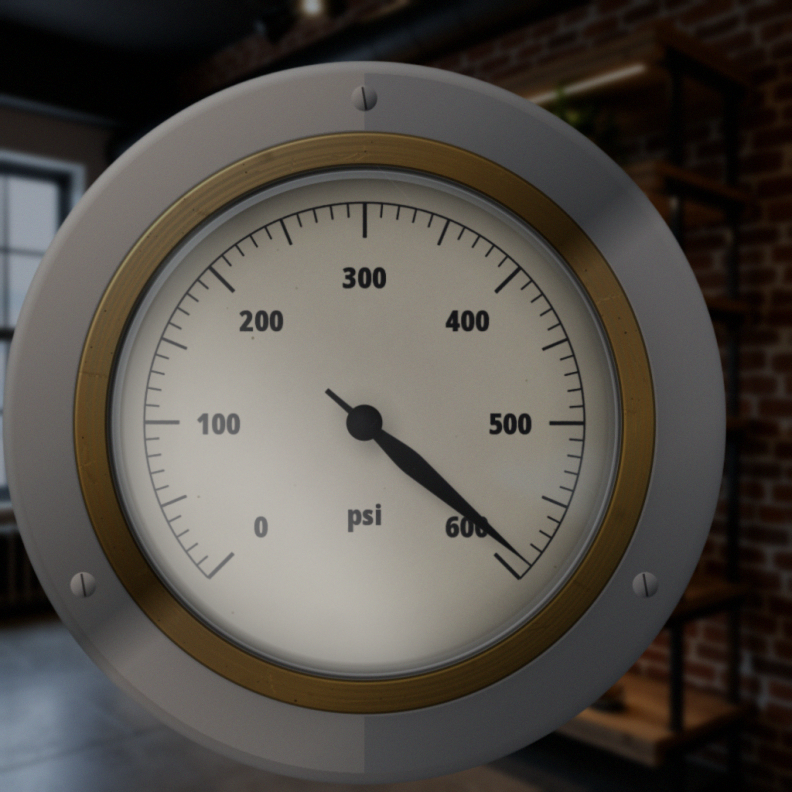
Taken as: 590 psi
